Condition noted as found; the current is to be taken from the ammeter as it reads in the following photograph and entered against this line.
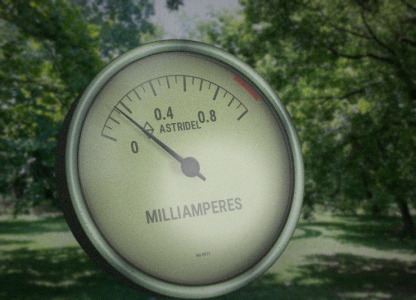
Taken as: 0.15 mA
